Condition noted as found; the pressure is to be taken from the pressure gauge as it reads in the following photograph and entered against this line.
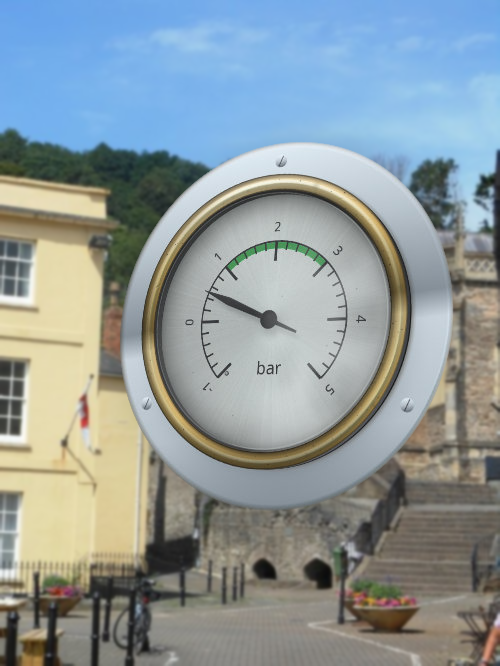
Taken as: 0.5 bar
